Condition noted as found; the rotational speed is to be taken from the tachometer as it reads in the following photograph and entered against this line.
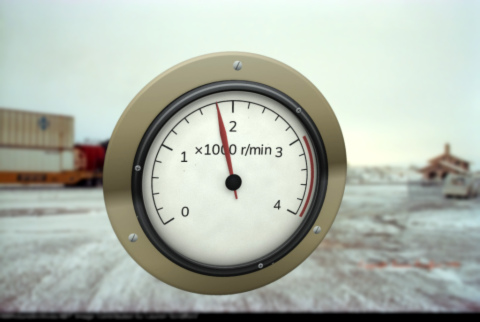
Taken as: 1800 rpm
